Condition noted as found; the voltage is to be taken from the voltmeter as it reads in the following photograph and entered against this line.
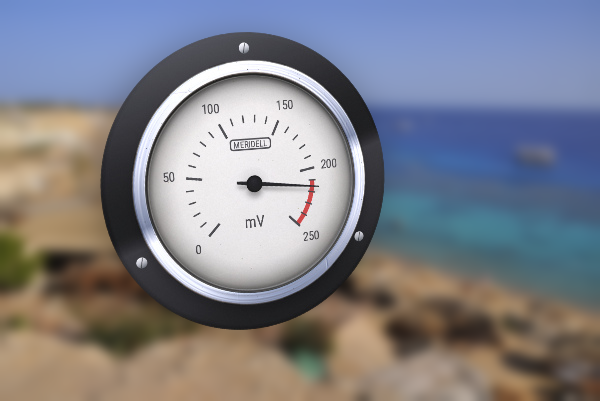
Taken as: 215 mV
